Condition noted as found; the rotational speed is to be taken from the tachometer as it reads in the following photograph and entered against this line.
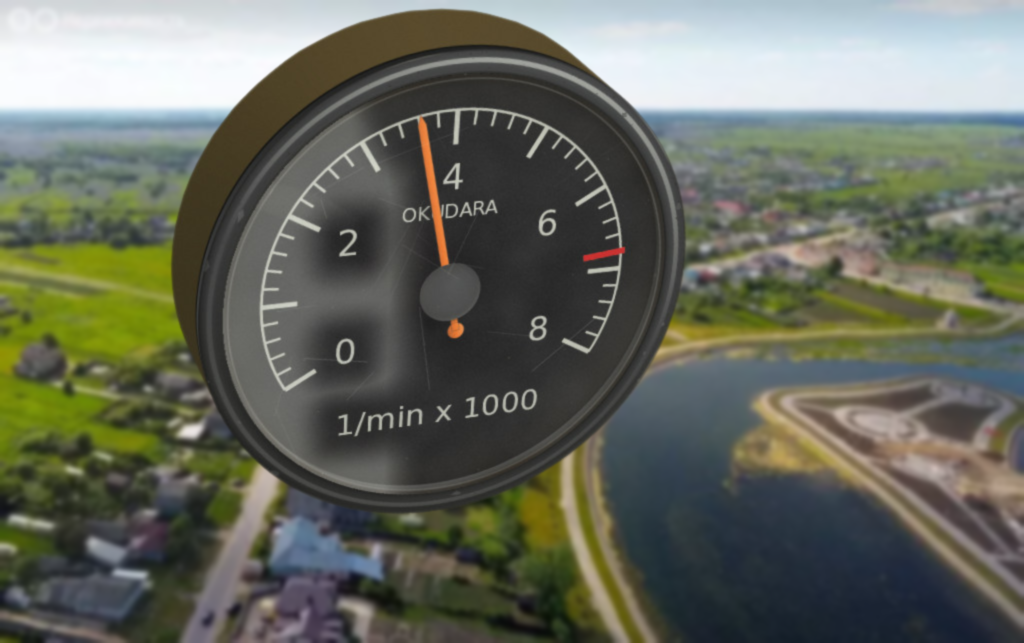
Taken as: 3600 rpm
